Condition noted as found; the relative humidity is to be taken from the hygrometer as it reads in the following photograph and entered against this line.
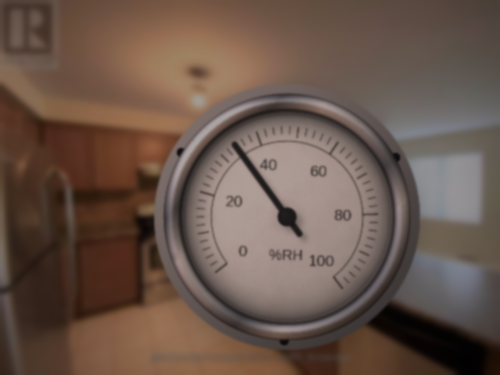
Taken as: 34 %
